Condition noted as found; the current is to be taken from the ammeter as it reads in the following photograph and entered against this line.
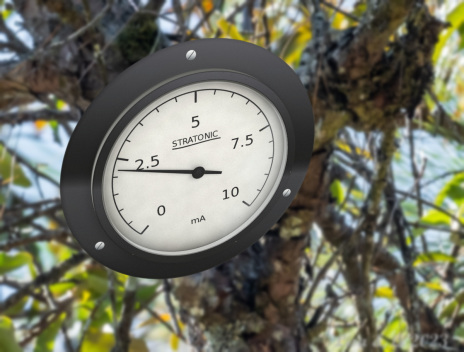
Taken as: 2.25 mA
